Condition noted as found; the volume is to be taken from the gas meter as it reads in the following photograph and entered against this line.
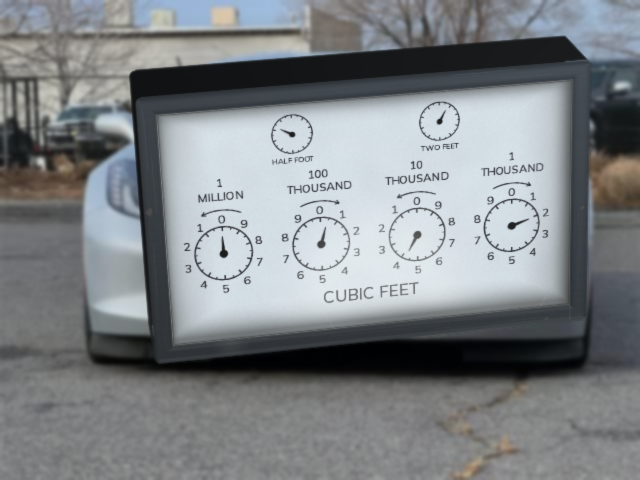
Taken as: 4200 ft³
